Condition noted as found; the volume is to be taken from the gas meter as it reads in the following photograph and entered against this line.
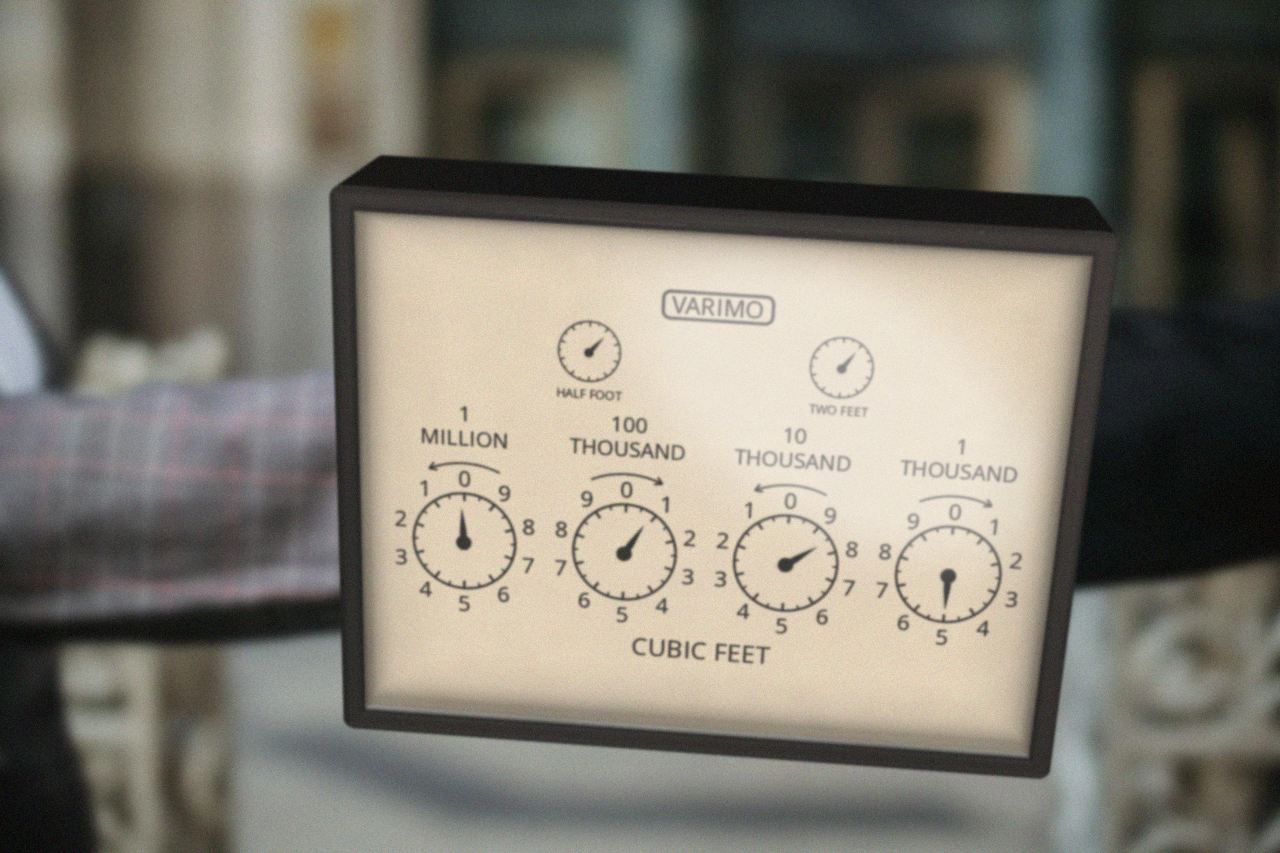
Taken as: 8500 ft³
